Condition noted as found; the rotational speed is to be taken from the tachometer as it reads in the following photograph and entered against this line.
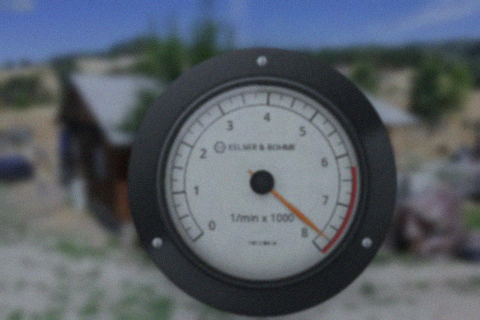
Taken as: 7750 rpm
